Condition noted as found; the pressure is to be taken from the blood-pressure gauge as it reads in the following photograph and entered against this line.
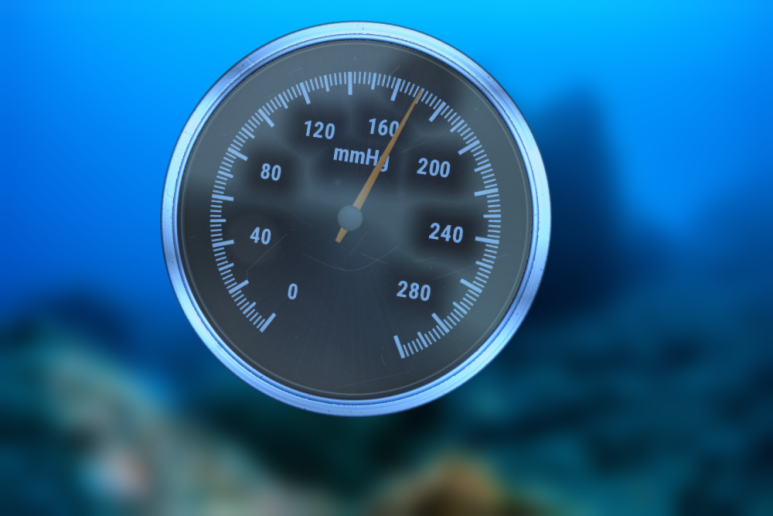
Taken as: 170 mmHg
